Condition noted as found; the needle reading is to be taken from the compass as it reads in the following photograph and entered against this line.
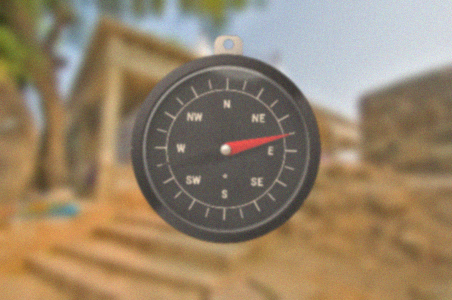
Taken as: 75 °
